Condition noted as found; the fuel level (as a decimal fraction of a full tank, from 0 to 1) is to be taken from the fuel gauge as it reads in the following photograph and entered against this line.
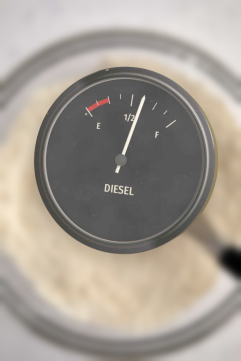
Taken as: 0.625
